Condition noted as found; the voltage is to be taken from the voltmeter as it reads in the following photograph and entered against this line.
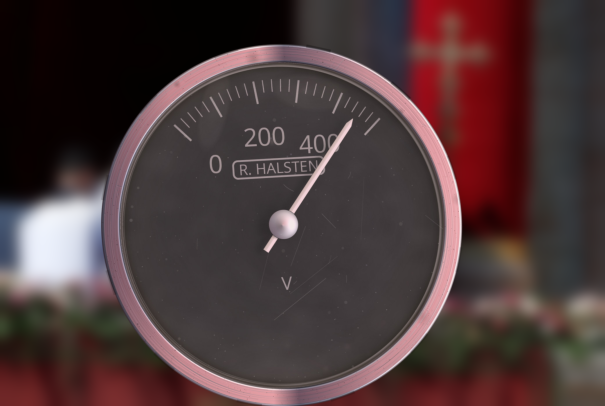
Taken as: 450 V
